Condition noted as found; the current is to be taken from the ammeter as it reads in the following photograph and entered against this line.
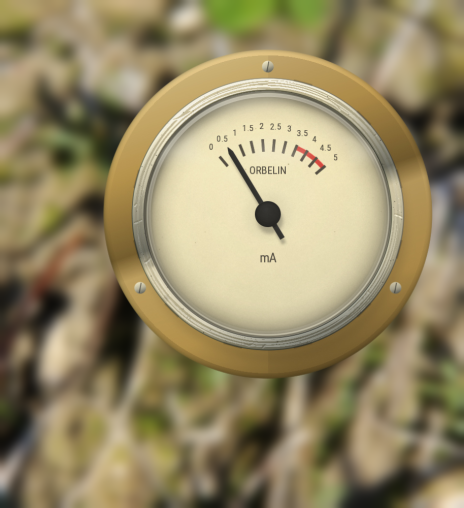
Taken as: 0.5 mA
